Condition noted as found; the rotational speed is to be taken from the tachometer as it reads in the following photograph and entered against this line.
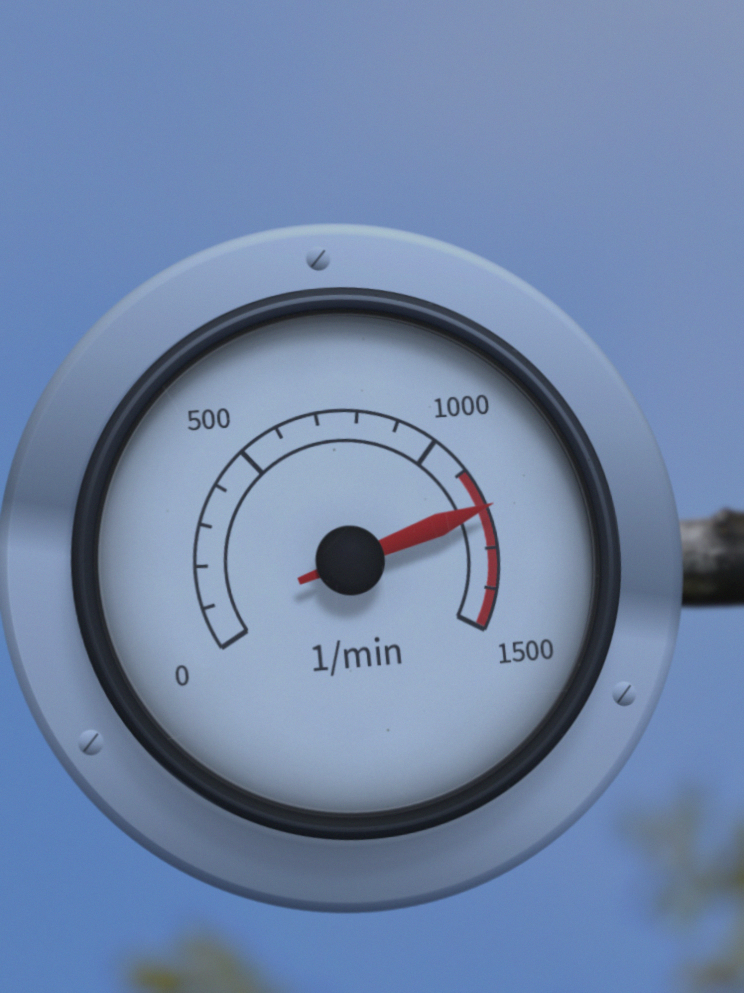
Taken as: 1200 rpm
